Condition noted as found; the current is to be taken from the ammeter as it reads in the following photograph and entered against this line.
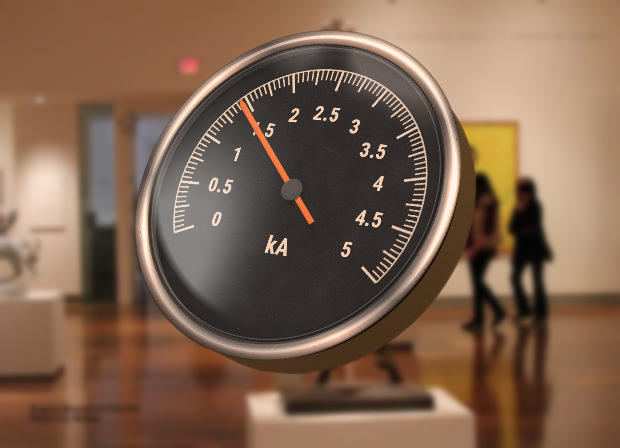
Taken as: 1.45 kA
